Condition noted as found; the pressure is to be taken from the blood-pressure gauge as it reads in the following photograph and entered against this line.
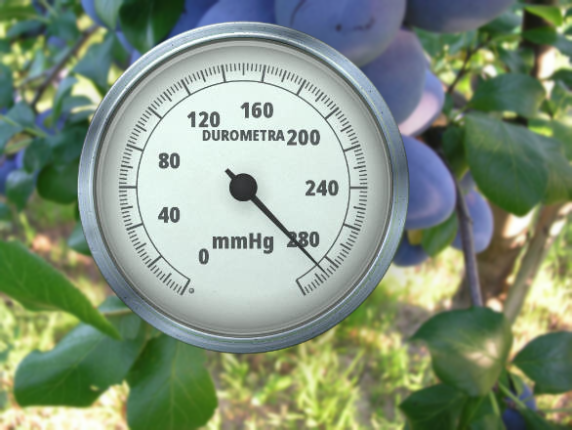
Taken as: 286 mmHg
